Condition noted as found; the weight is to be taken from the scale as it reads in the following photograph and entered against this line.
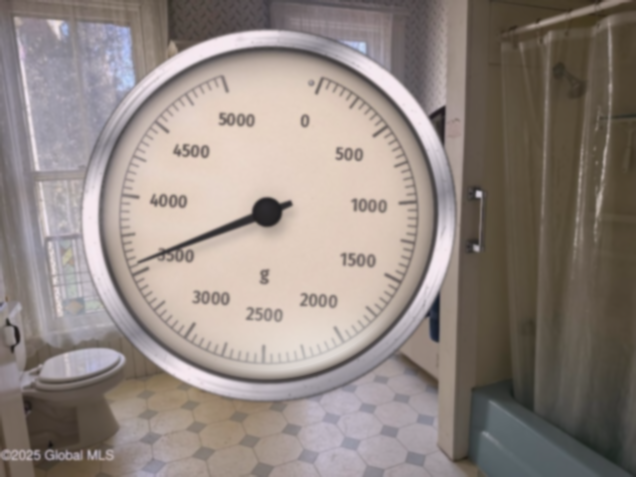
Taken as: 3550 g
